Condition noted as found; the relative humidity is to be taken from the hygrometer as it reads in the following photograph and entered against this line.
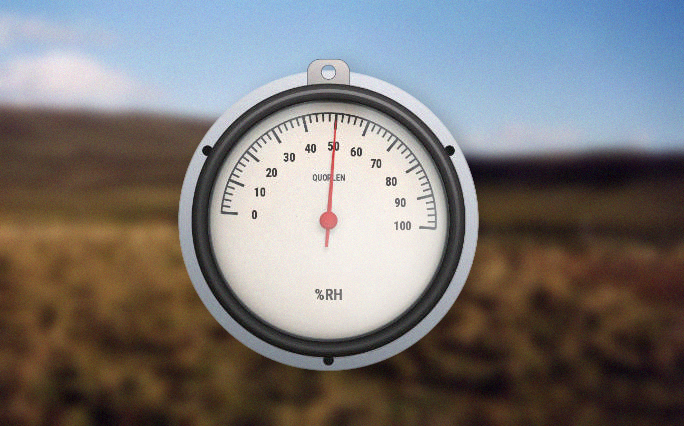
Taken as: 50 %
